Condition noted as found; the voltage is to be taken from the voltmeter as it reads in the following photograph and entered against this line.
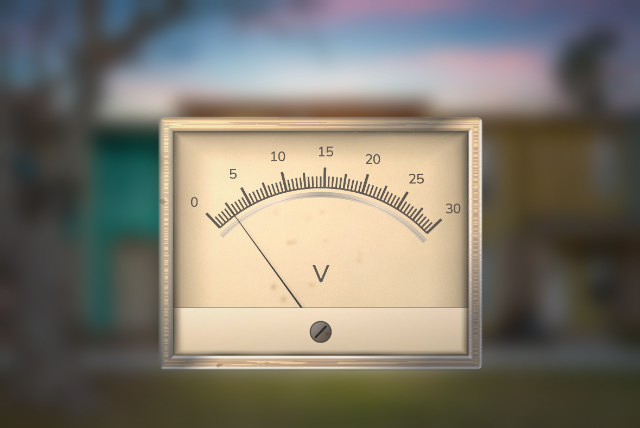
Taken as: 2.5 V
